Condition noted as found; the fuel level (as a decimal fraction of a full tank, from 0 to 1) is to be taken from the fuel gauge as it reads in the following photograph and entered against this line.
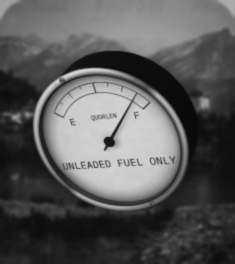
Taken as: 0.875
